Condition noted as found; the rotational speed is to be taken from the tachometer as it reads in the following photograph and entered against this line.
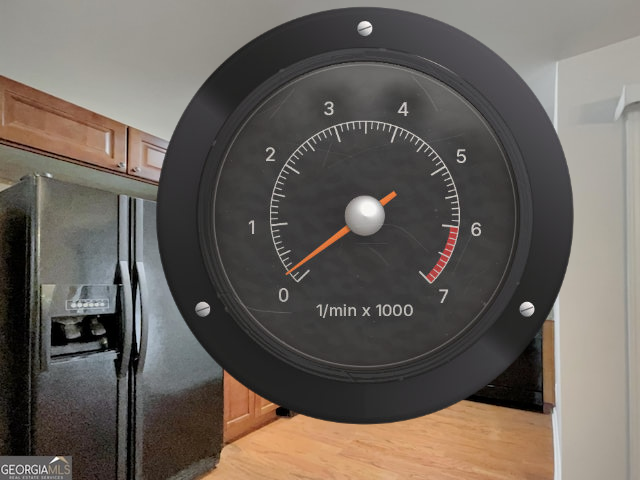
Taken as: 200 rpm
